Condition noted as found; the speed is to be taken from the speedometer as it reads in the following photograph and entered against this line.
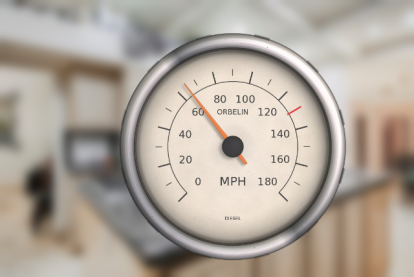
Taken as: 65 mph
